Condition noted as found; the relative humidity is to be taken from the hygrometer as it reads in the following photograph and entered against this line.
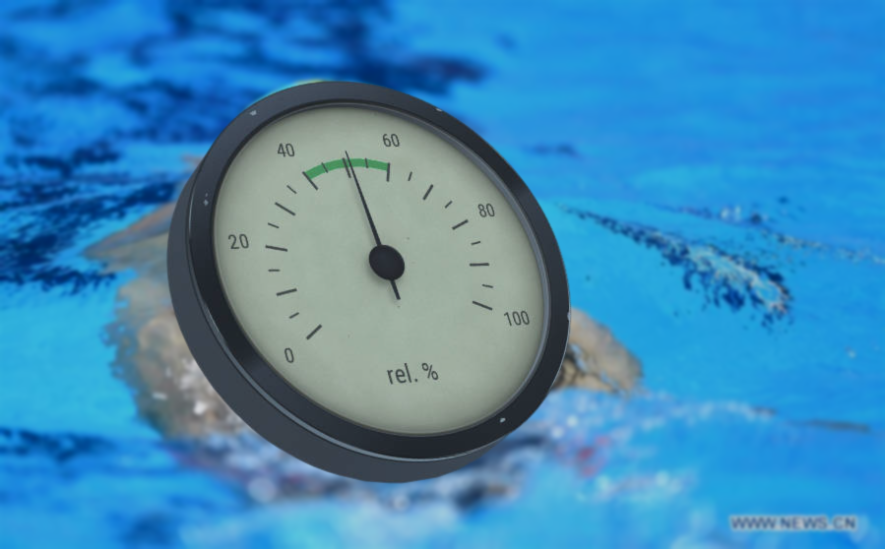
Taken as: 50 %
